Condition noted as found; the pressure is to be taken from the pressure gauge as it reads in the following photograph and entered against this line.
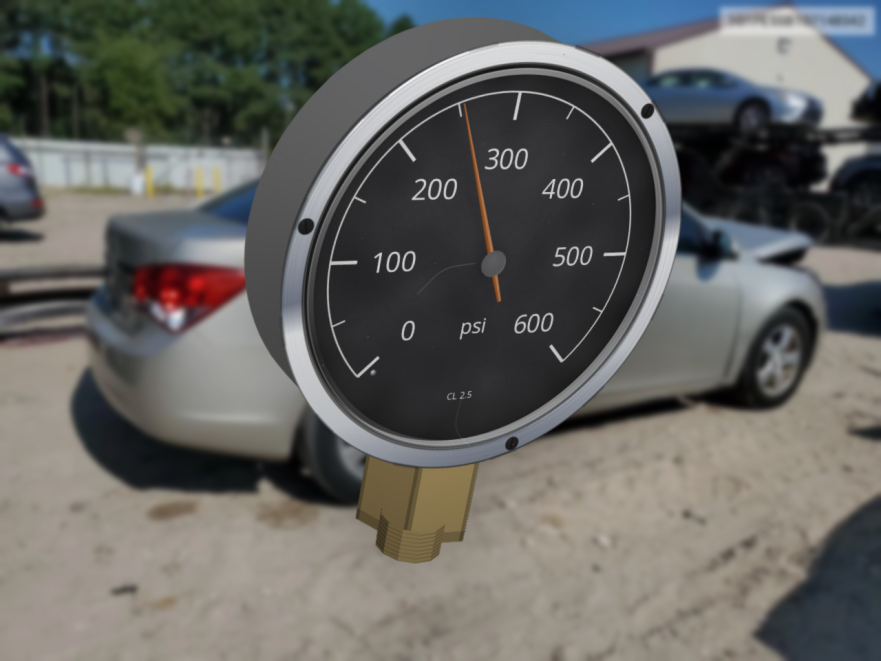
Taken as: 250 psi
